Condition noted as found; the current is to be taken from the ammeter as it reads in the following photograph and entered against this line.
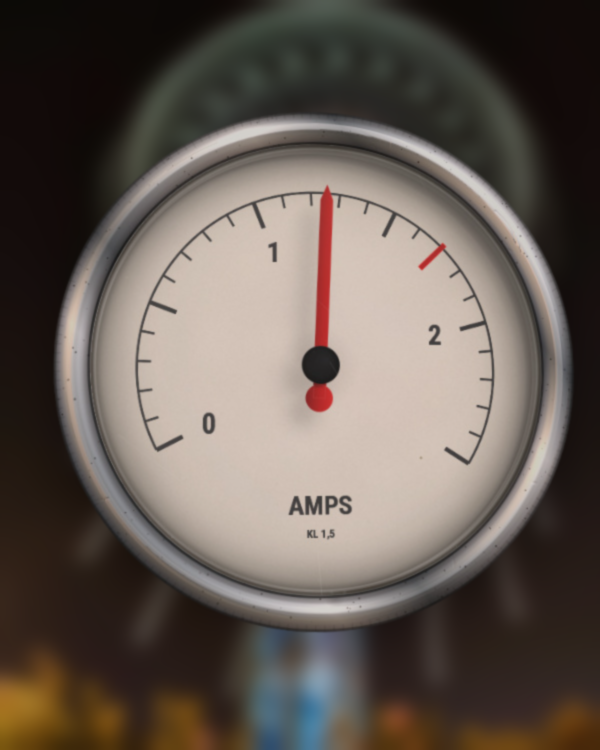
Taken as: 1.25 A
